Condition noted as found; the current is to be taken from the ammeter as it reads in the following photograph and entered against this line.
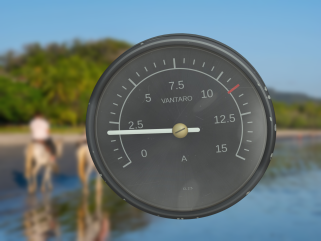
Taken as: 2 A
